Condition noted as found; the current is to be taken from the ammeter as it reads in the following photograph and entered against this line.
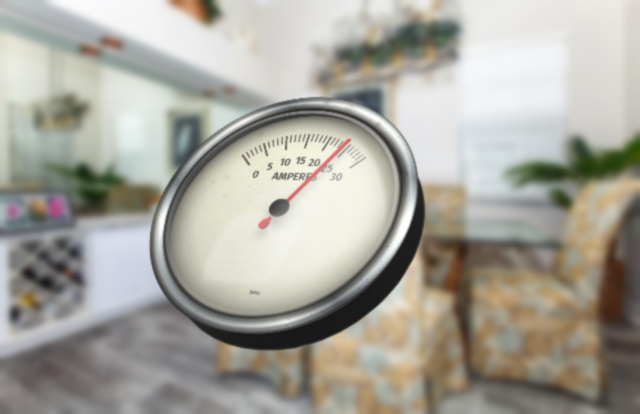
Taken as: 25 A
